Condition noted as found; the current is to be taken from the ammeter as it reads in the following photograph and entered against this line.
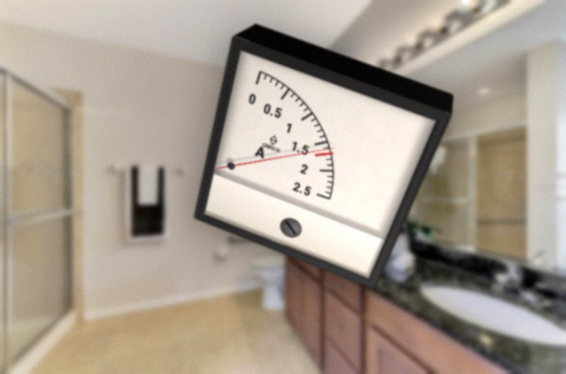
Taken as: 1.6 A
